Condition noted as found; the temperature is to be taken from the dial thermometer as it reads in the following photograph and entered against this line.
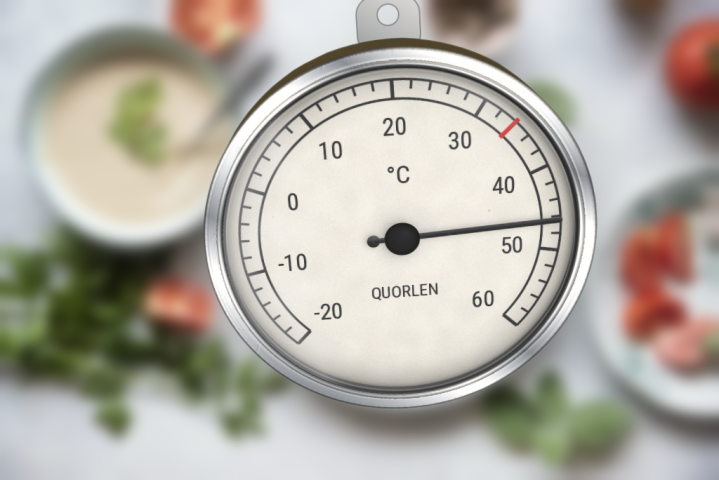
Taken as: 46 °C
